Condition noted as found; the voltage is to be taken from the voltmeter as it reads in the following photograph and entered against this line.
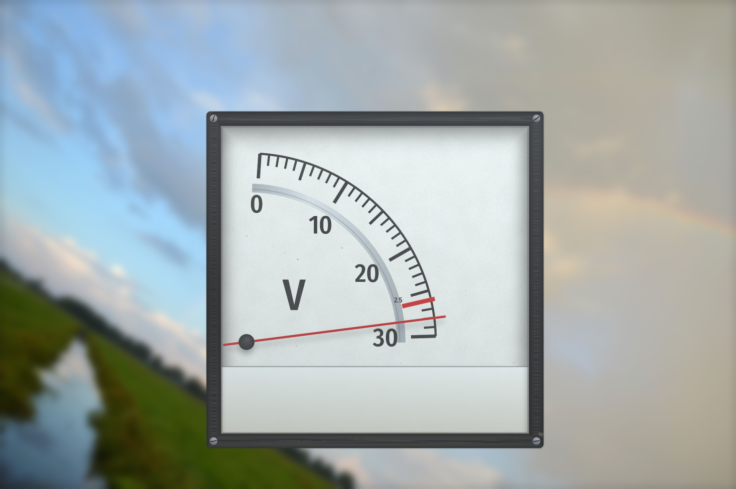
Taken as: 28 V
